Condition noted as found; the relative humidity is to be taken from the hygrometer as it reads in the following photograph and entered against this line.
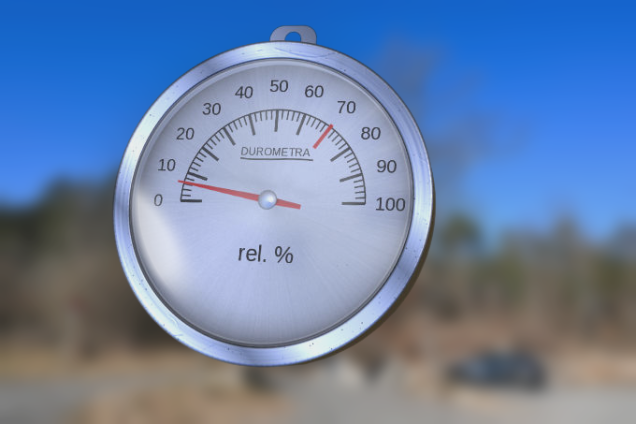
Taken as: 6 %
